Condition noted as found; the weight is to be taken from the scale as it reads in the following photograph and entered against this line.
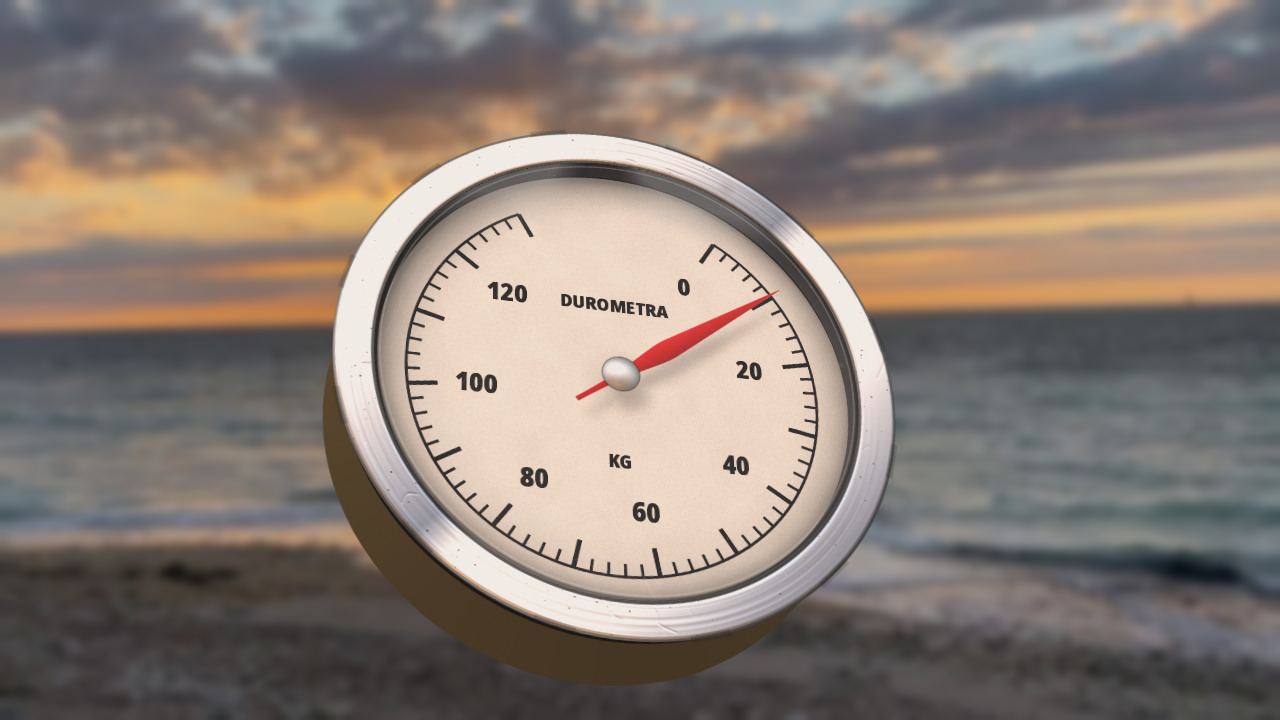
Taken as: 10 kg
